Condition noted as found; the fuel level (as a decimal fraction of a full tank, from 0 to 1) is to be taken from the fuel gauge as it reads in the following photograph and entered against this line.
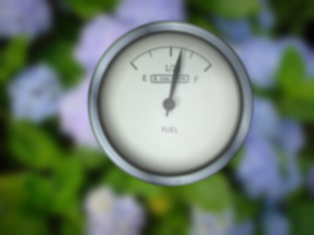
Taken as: 0.625
